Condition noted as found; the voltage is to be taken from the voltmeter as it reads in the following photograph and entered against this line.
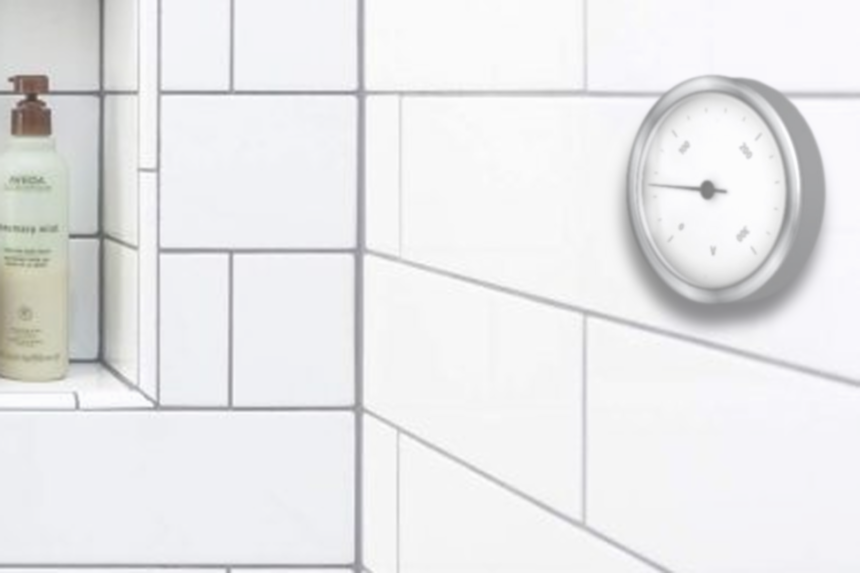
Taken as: 50 V
